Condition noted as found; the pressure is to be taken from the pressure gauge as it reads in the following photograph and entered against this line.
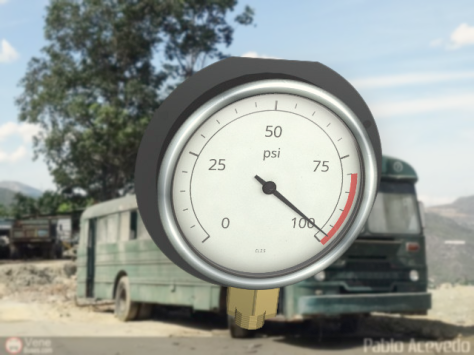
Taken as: 97.5 psi
